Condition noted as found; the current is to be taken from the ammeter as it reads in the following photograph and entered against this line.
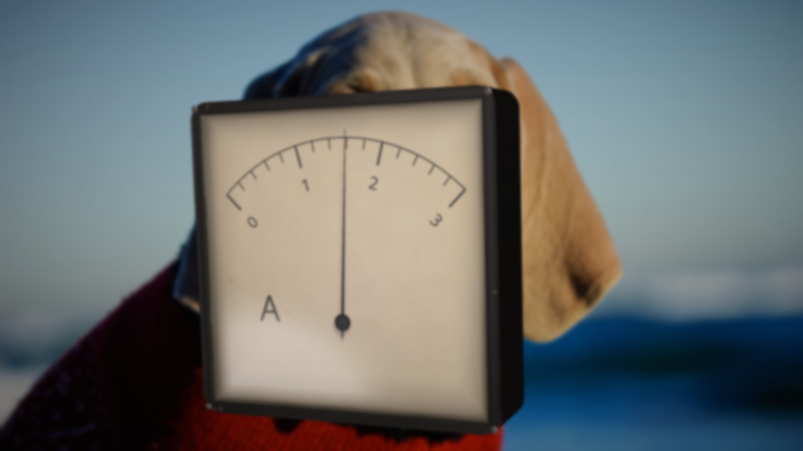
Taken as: 1.6 A
